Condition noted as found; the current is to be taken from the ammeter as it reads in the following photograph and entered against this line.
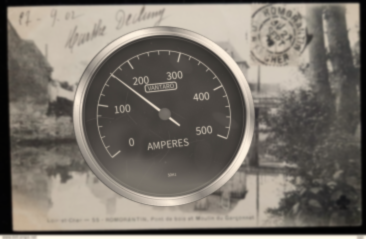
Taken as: 160 A
